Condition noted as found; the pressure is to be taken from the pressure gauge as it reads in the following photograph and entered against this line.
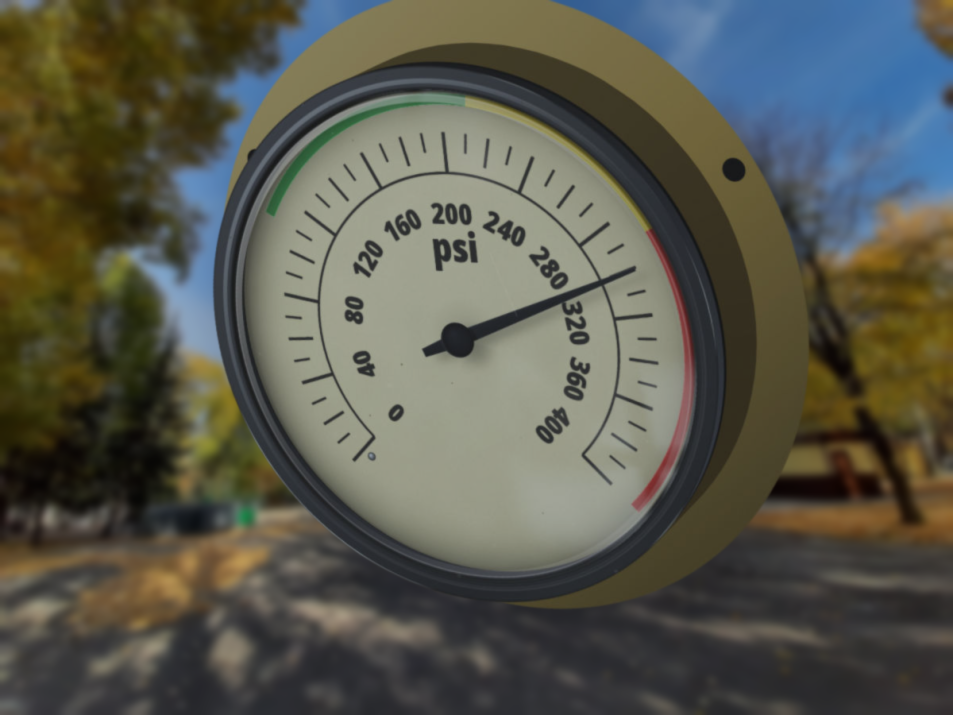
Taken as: 300 psi
